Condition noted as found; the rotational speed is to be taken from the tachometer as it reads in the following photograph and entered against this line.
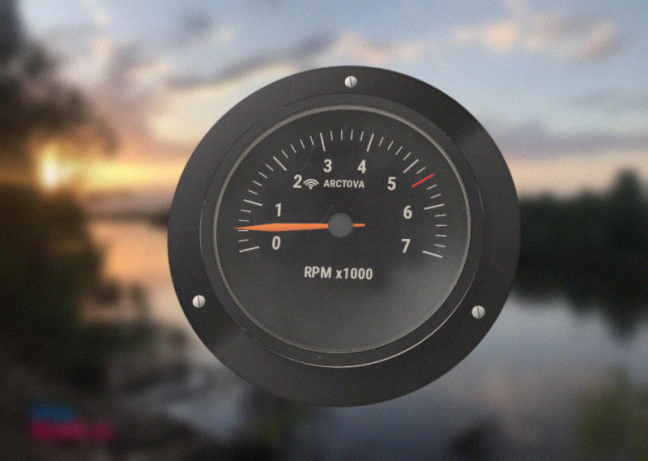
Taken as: 400 rpm
